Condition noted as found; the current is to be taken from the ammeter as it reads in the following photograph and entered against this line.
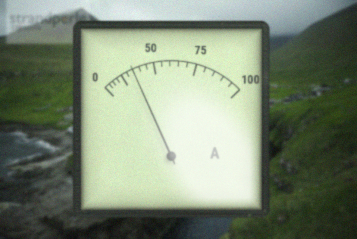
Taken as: 35 A
